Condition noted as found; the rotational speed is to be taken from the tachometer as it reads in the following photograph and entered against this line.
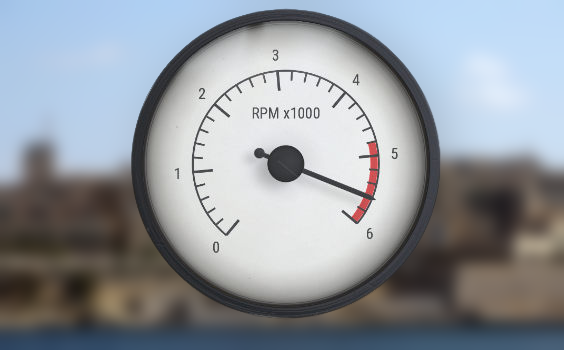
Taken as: 5600 rpm
